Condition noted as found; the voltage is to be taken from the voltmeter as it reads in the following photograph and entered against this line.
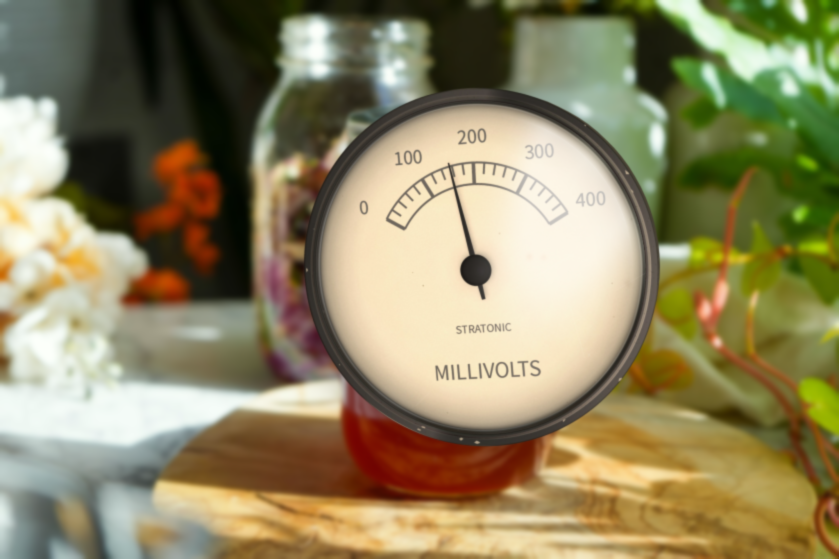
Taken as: 160 mV
